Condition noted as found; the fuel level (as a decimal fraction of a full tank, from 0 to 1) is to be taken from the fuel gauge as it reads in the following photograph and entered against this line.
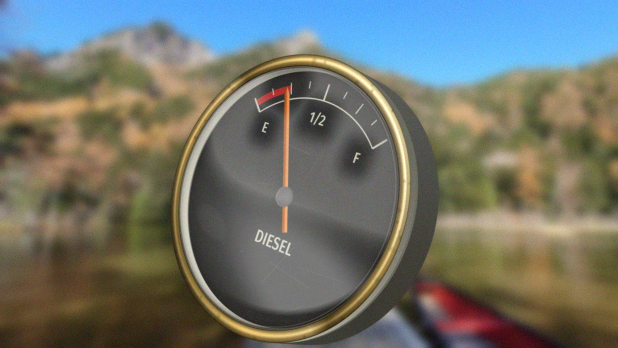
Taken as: 0.25
